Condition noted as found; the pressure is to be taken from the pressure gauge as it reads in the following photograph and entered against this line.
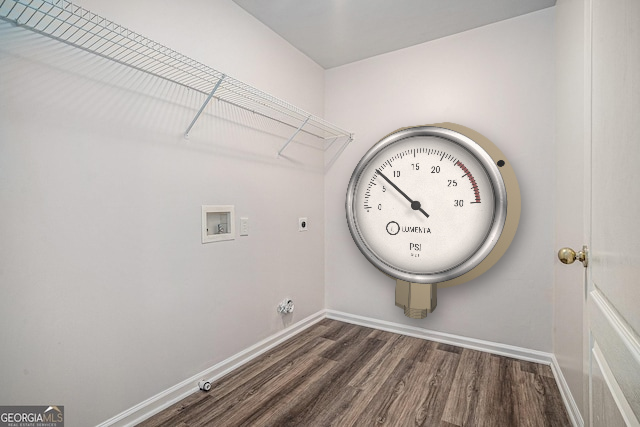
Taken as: 7.5 psi
